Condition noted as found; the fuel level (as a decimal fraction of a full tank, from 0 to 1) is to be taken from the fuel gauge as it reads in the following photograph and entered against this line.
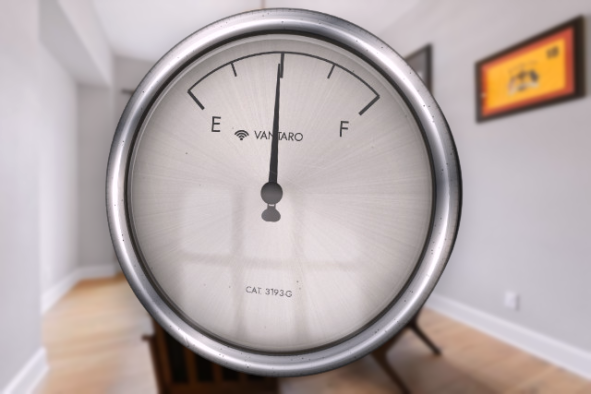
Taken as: 0.5
